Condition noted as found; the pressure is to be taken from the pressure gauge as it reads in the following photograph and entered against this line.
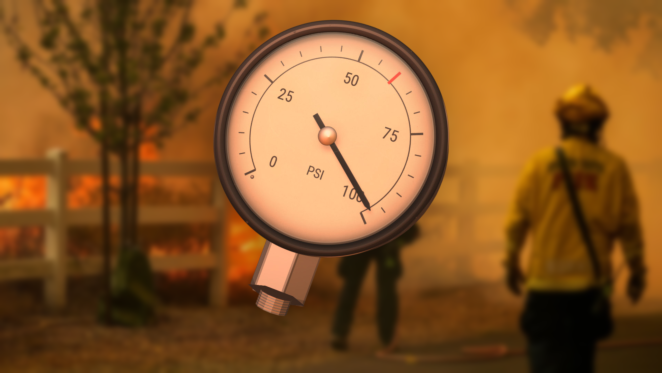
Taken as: 97.5 psi
